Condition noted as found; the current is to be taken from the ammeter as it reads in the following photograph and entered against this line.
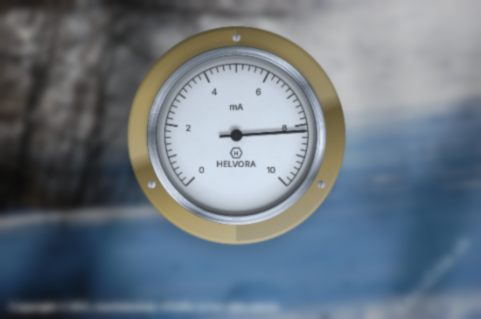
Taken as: 8.2 mA
